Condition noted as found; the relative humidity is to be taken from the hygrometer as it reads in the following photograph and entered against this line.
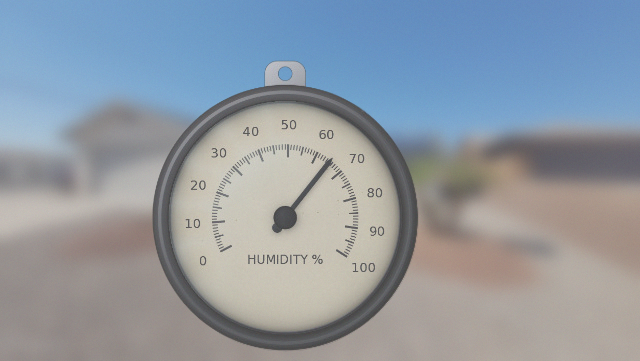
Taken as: 65 %
